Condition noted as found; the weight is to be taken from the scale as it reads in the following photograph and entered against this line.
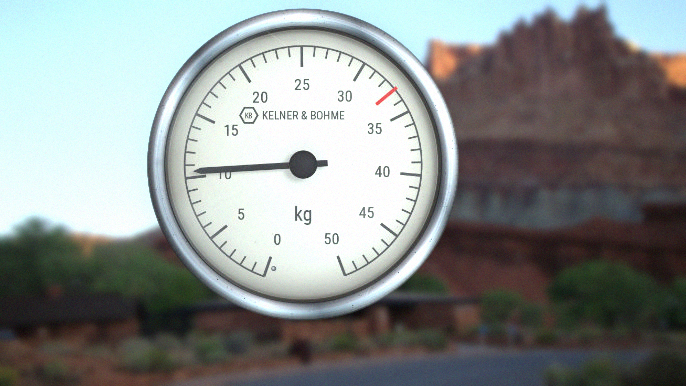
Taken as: 10.5 kg
